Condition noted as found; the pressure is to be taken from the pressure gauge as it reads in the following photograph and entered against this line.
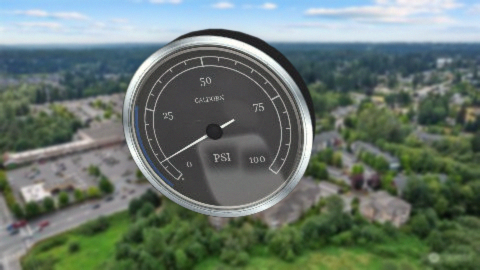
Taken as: 7.5 psi
